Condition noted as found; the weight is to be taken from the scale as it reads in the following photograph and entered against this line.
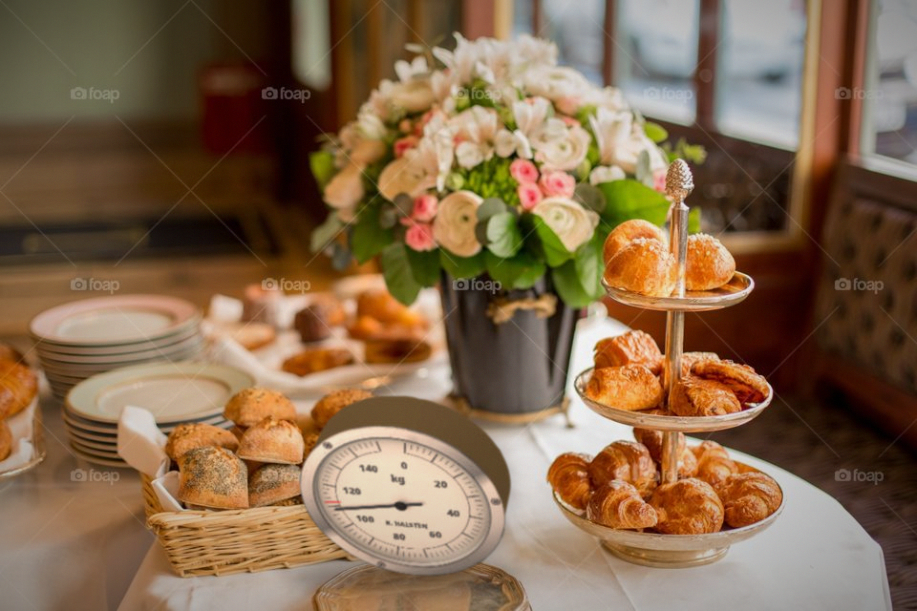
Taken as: 110 kg
